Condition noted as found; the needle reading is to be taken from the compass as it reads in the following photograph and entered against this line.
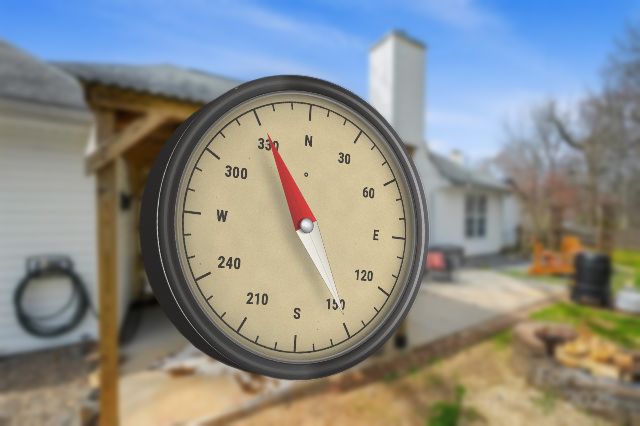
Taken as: 330 °
